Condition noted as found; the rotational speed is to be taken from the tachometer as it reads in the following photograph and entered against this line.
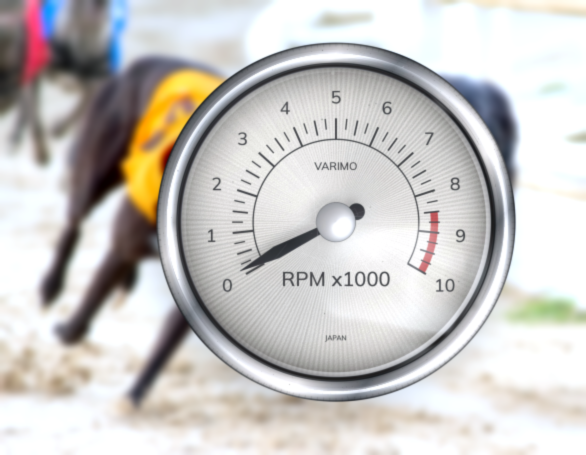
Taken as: 125 rpm
